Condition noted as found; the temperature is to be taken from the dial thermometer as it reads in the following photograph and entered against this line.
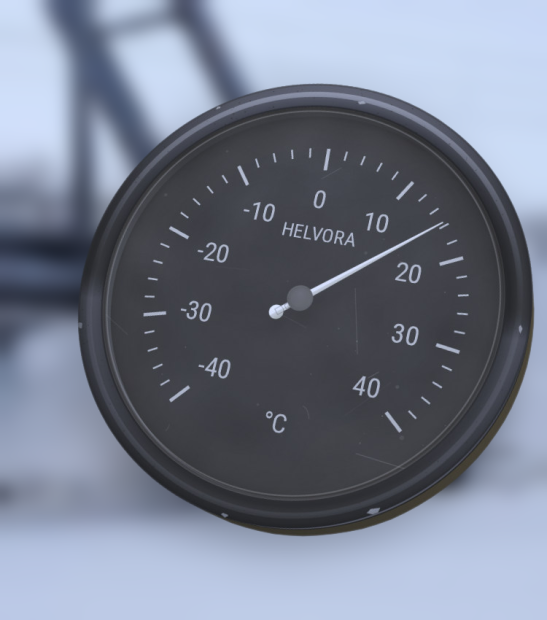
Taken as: 16 °C
